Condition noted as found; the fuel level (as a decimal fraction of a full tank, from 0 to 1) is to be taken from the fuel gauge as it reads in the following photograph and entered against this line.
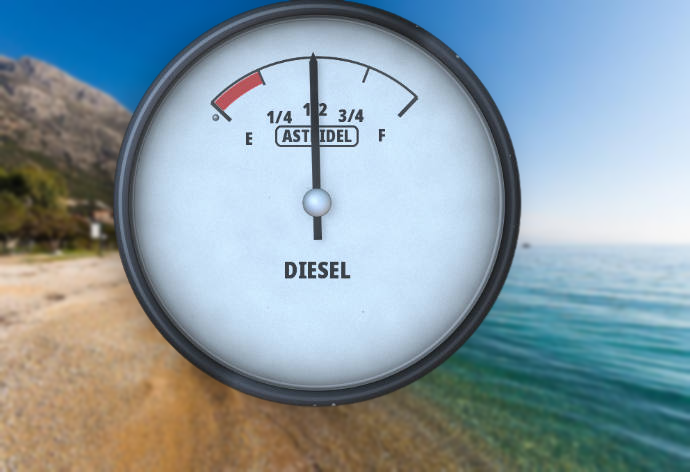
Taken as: 0.5
